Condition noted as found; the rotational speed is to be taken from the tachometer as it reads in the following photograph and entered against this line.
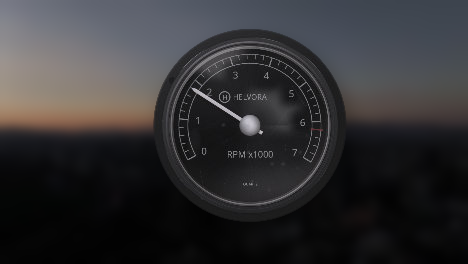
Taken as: 1800 rpm
